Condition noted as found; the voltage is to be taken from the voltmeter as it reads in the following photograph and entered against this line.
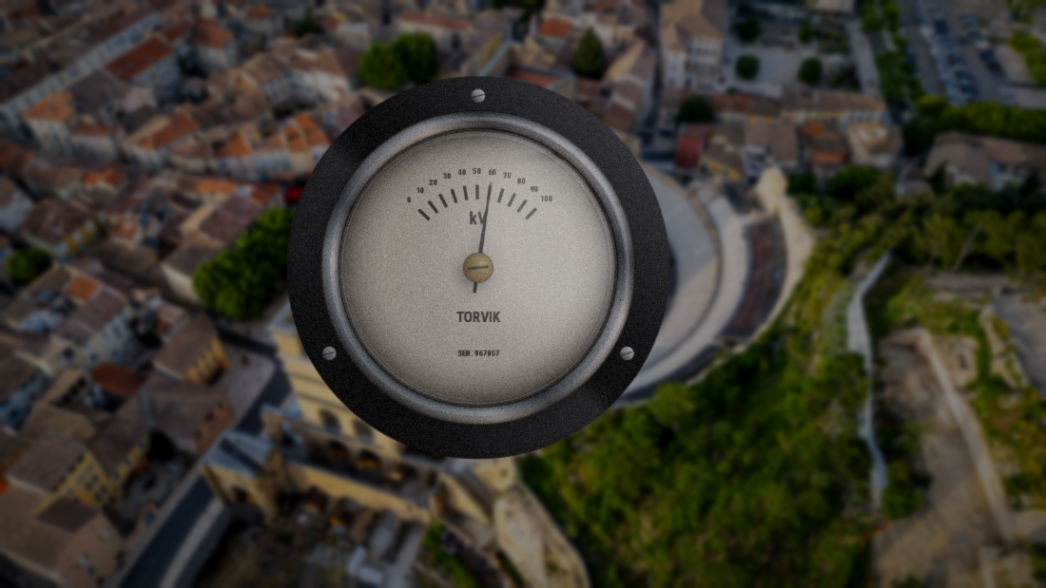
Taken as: 60 kV
